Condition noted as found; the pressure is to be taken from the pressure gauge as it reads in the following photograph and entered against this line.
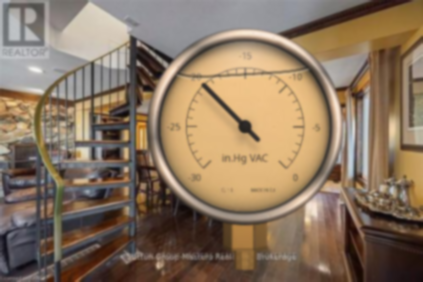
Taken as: -20 inHg
